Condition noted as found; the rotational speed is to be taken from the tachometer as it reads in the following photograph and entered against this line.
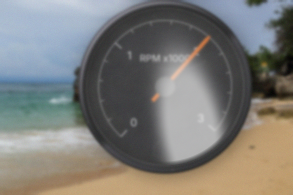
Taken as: 2000 rpm
